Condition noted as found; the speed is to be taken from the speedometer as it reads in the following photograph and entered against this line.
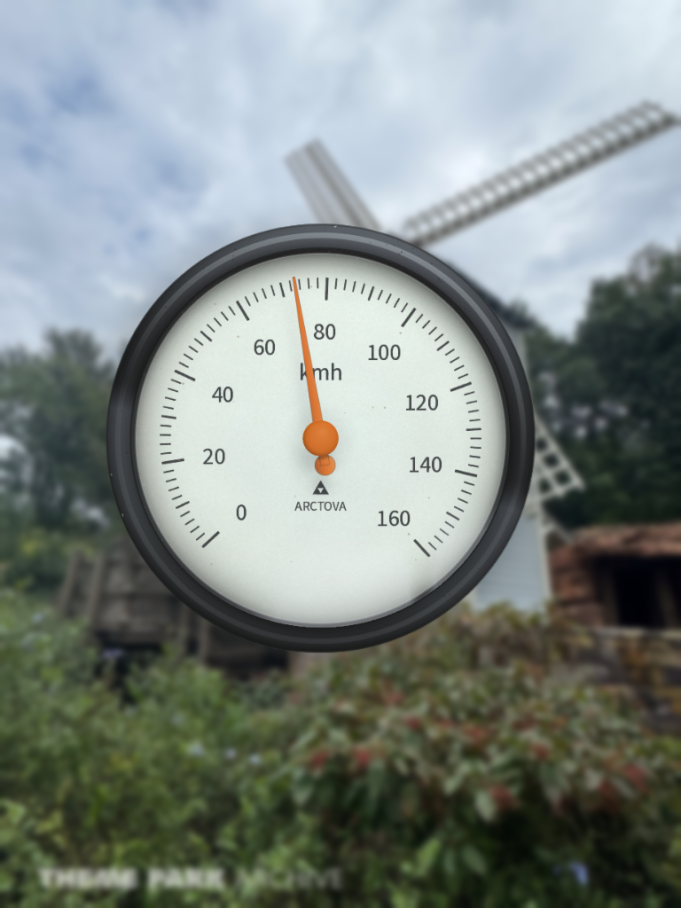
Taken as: 73 km/h
